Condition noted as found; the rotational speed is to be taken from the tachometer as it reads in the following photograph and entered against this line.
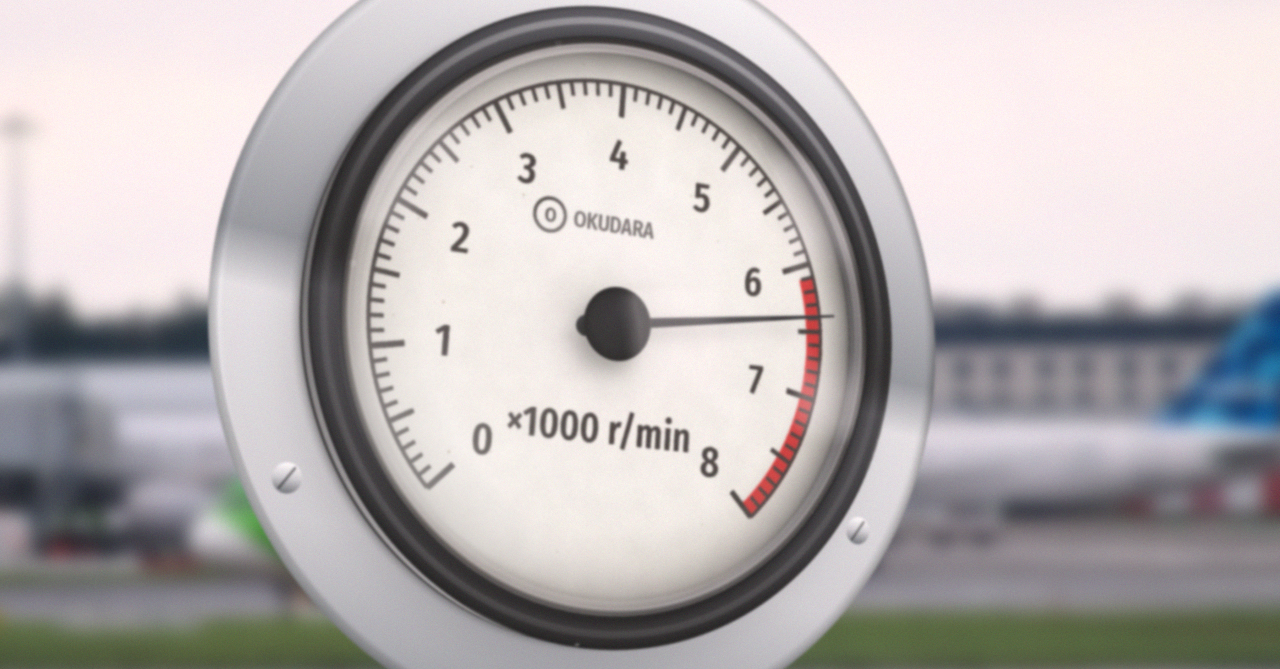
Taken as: 6400 rpm
